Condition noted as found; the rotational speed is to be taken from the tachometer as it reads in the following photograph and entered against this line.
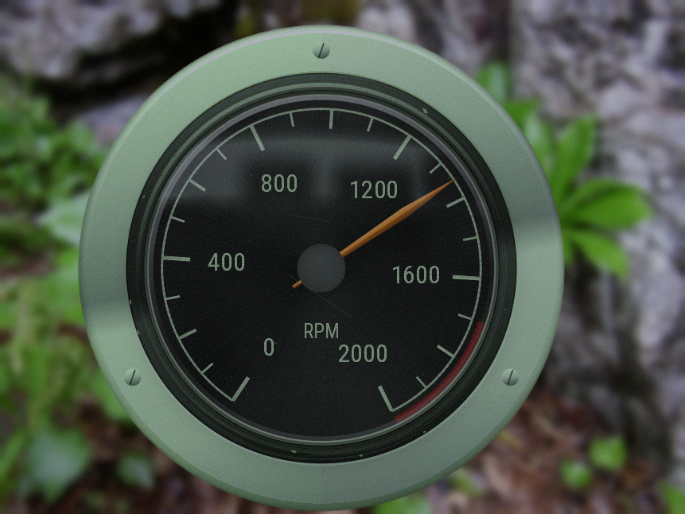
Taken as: 1350 rpm
